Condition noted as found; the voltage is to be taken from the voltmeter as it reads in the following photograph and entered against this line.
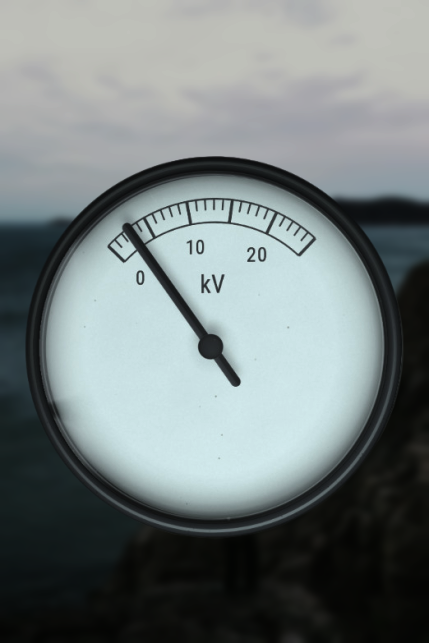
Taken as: 3 kV
